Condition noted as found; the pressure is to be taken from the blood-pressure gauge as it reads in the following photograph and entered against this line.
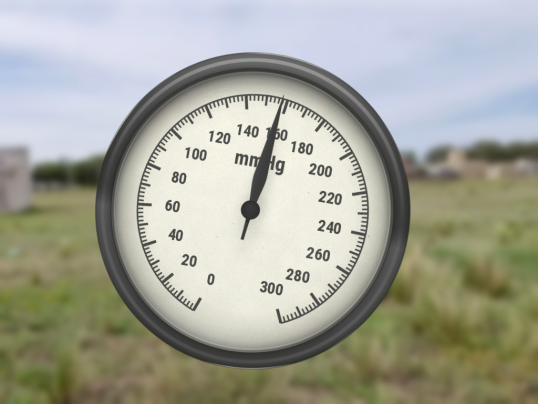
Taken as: 158 mmHg
